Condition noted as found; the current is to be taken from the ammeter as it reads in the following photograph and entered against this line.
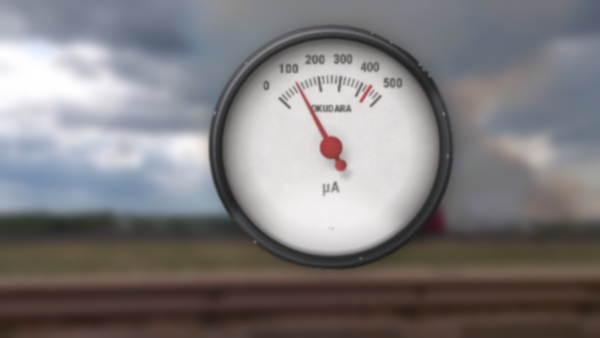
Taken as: 100 µA
